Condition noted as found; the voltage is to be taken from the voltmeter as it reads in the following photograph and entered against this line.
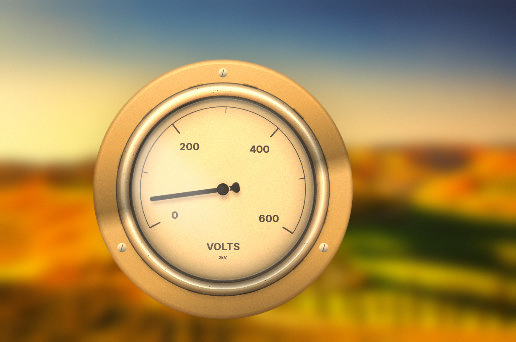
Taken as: 50 V
